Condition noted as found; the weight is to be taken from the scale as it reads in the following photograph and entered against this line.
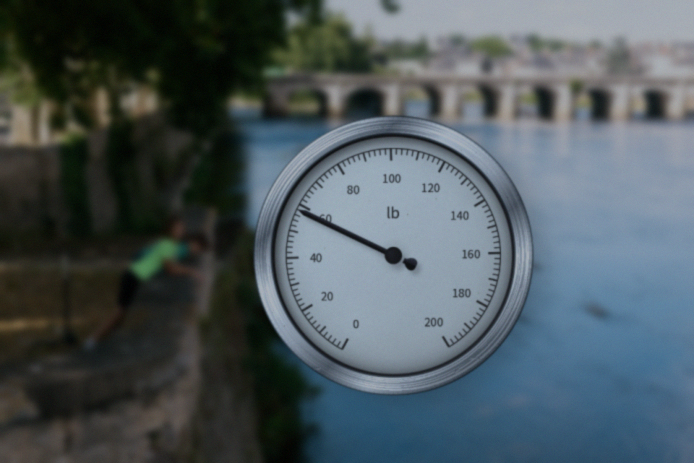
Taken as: 58 lb
